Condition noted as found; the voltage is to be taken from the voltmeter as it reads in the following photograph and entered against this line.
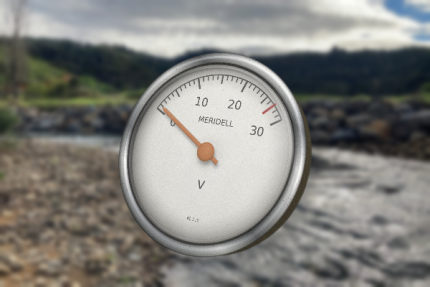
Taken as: 1 V
